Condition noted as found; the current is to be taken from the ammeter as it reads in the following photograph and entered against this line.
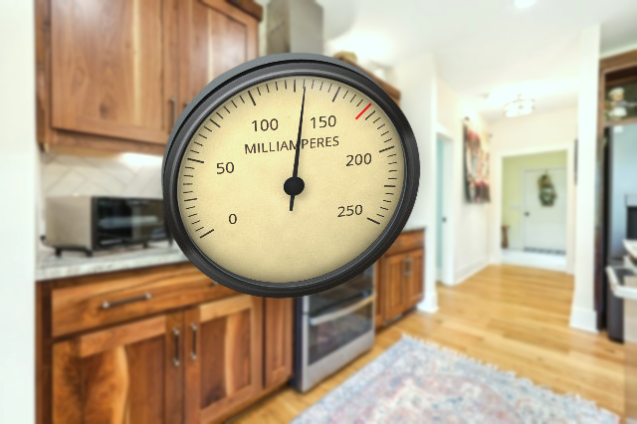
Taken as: 130 mA
